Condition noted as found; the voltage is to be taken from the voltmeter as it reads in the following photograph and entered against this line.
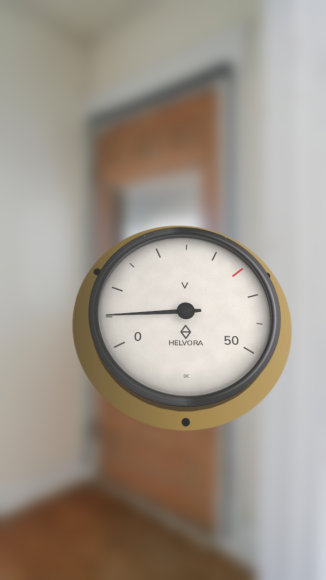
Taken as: 5 V
